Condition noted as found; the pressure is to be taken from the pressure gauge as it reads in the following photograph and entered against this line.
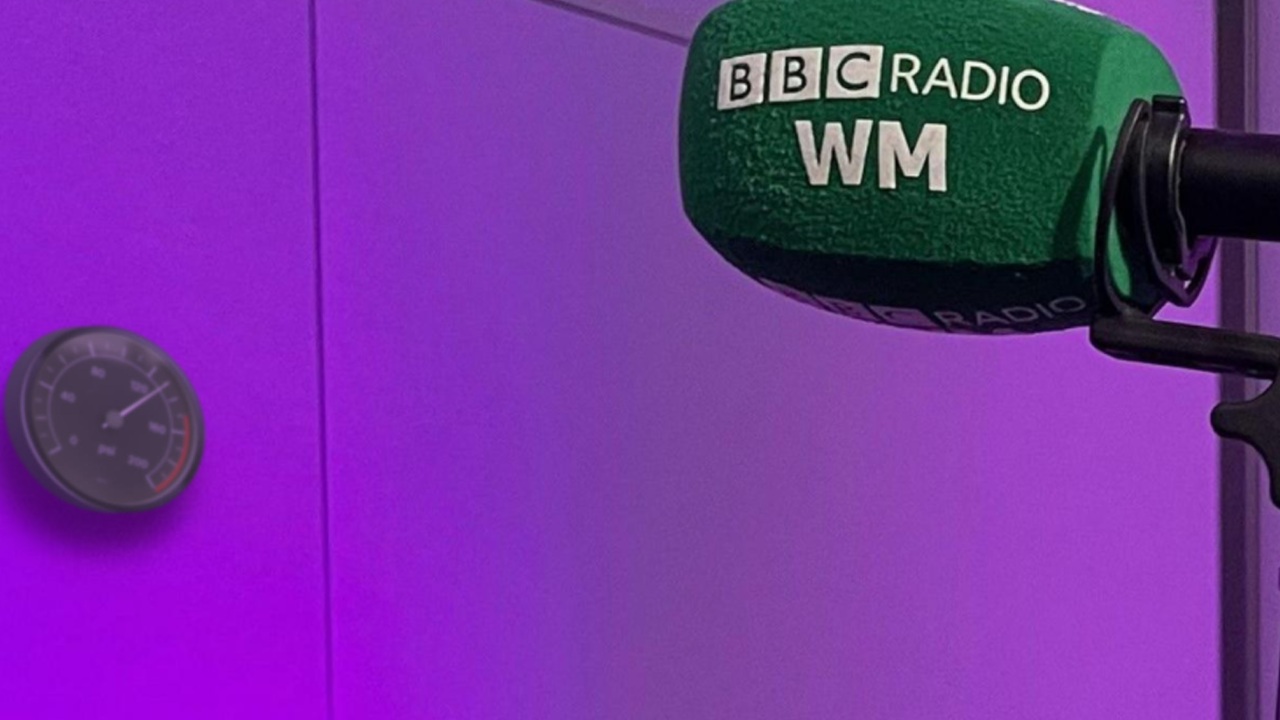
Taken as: 130 psi
